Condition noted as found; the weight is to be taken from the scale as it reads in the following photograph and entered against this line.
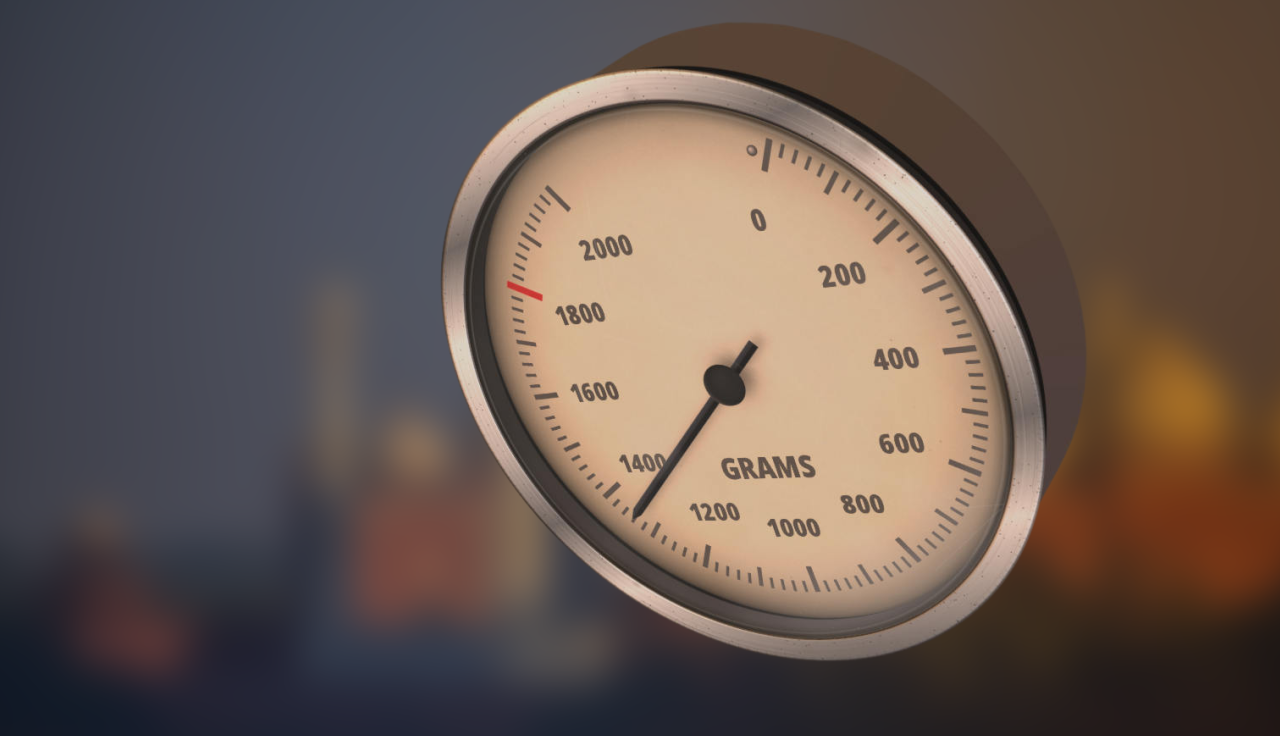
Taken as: 1340 g
